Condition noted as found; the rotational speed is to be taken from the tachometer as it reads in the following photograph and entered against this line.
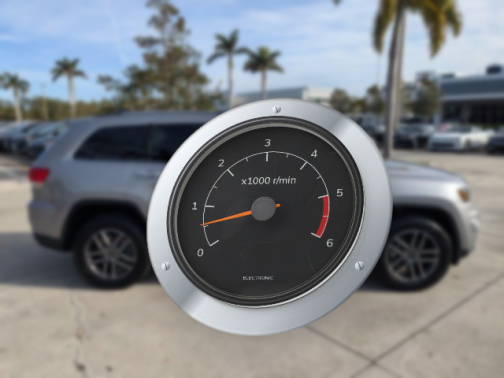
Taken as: 500 rpm
